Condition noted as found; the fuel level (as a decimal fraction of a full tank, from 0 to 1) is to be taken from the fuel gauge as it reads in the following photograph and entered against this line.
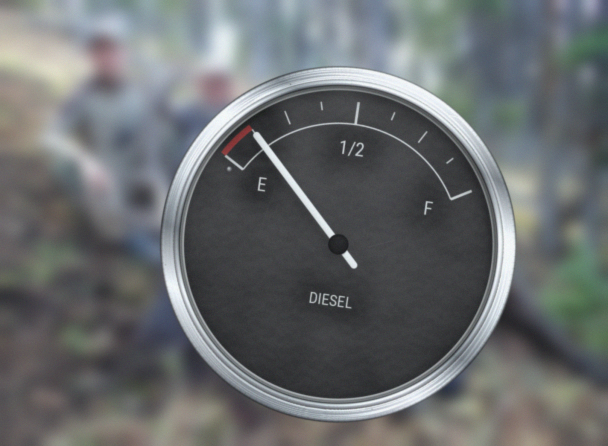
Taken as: 0.125
